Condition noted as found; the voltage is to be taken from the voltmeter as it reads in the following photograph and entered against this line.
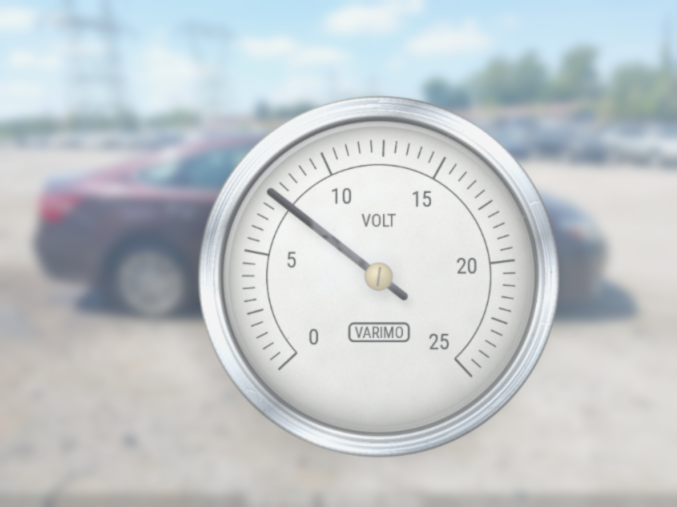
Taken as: 7.5 V
